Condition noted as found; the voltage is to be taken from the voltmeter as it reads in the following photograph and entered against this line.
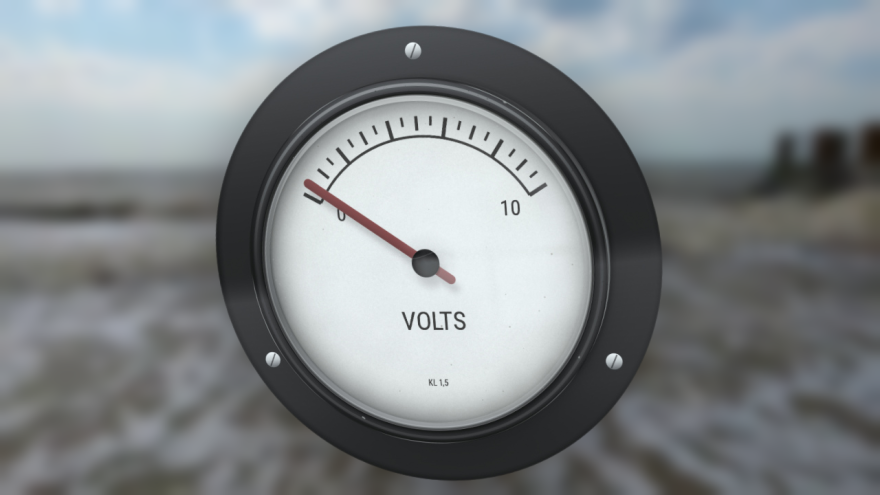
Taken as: 0.5 V
